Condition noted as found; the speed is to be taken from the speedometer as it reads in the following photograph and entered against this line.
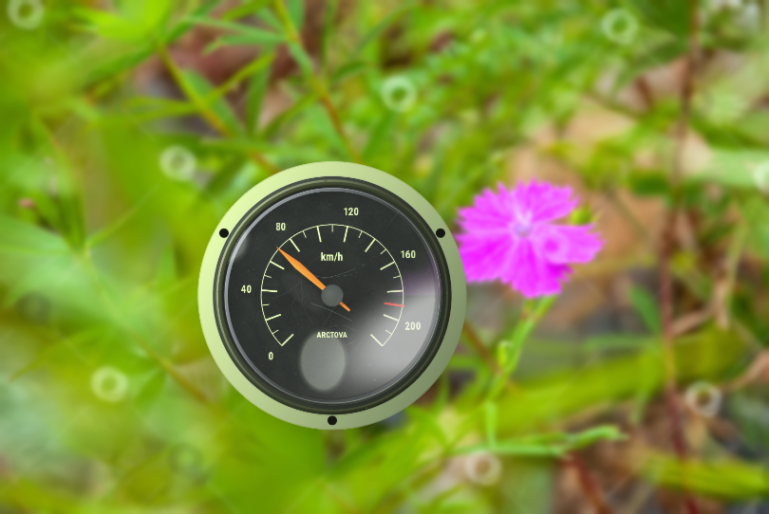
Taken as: 70 km/h
